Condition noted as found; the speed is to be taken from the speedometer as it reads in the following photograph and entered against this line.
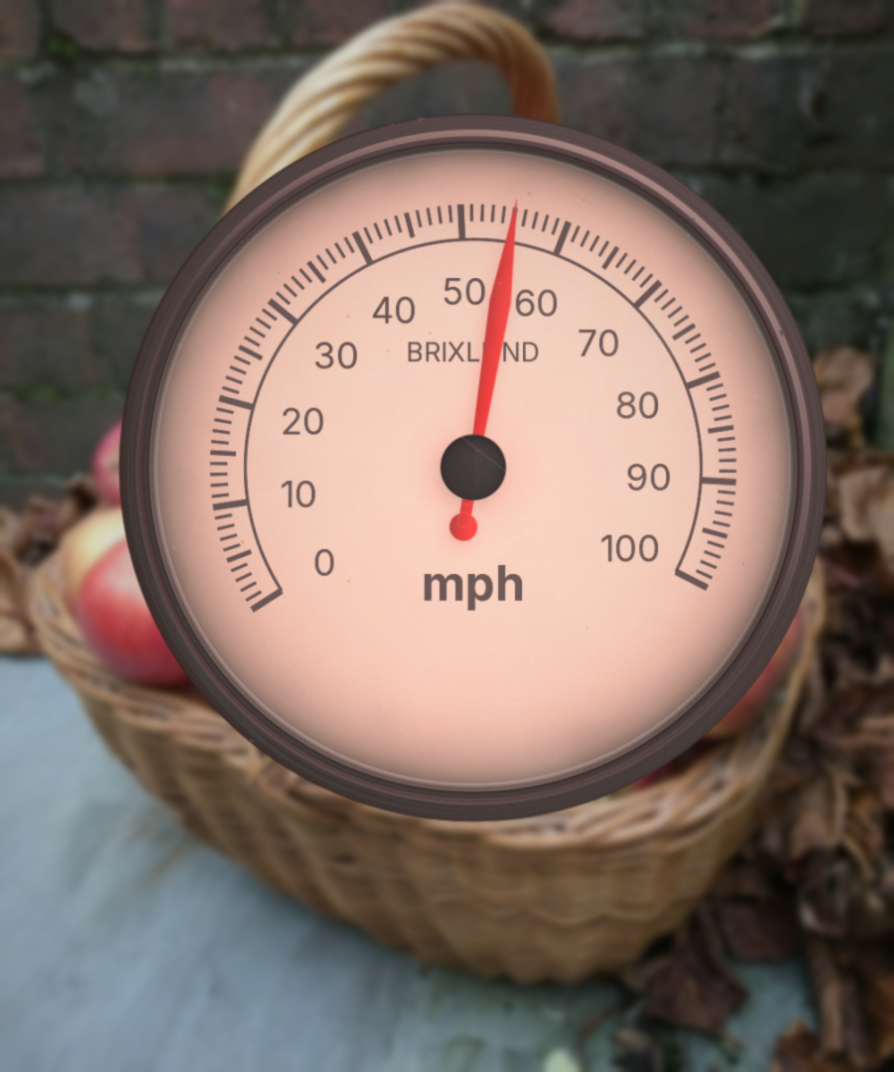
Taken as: 55 mph
